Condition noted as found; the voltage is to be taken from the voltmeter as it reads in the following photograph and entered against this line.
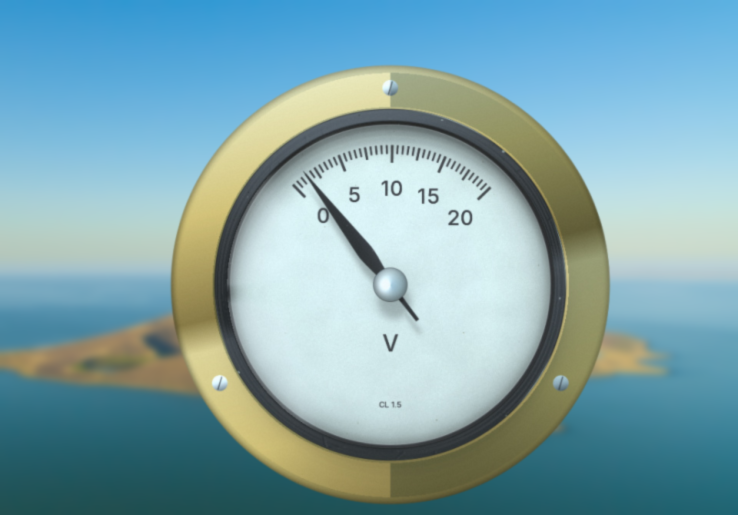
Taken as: 1.5 V
